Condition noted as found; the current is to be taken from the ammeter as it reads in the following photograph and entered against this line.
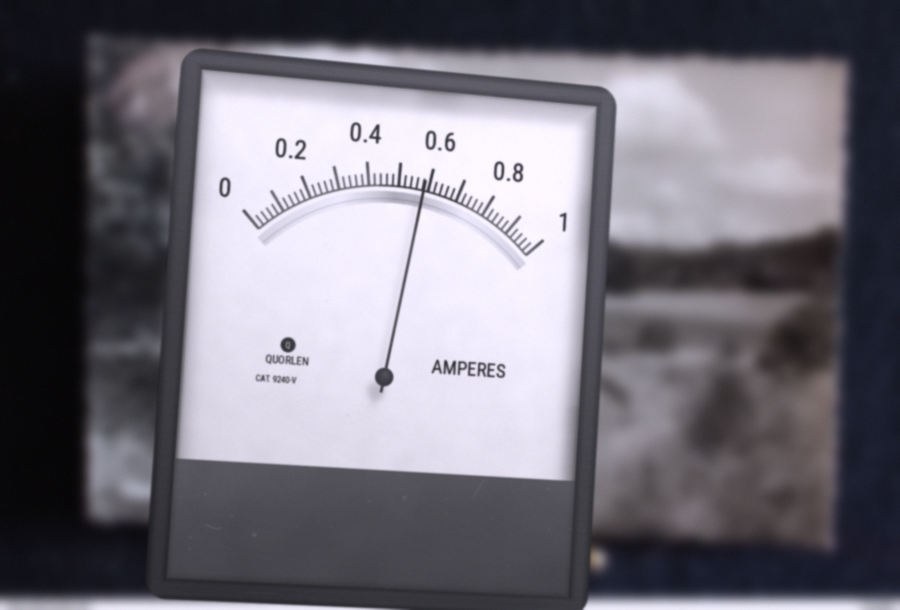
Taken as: 0.58 A
